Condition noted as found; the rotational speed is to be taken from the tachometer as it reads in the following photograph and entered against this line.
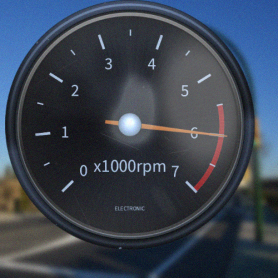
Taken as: 6000 rpm
